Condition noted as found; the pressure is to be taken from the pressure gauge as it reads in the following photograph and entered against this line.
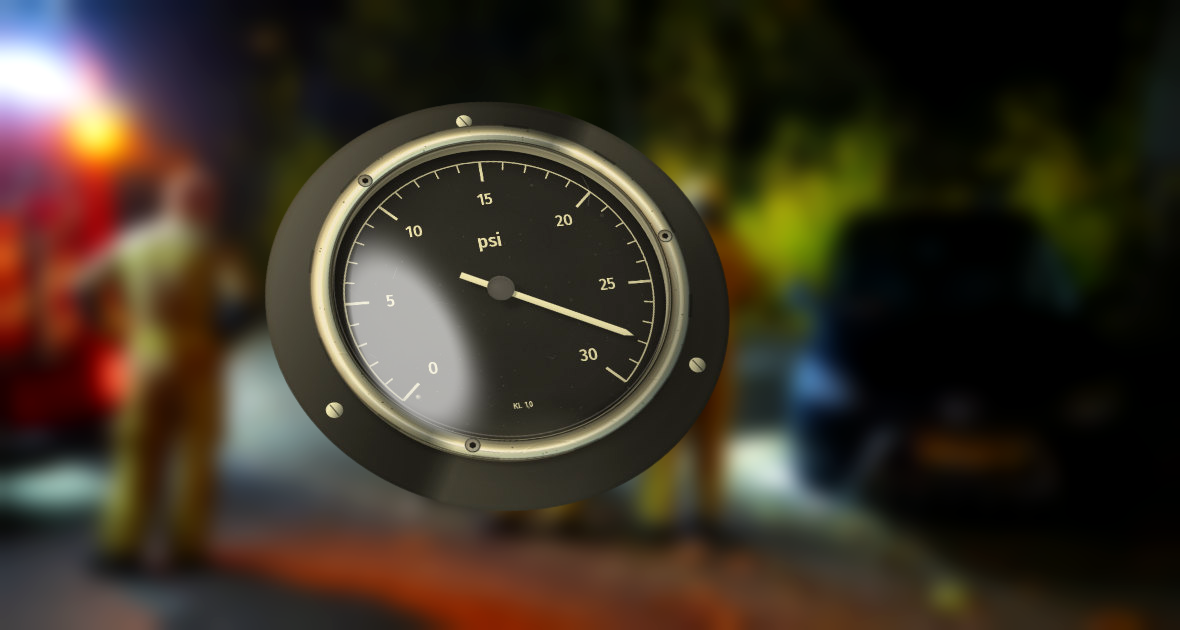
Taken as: 28 psi
